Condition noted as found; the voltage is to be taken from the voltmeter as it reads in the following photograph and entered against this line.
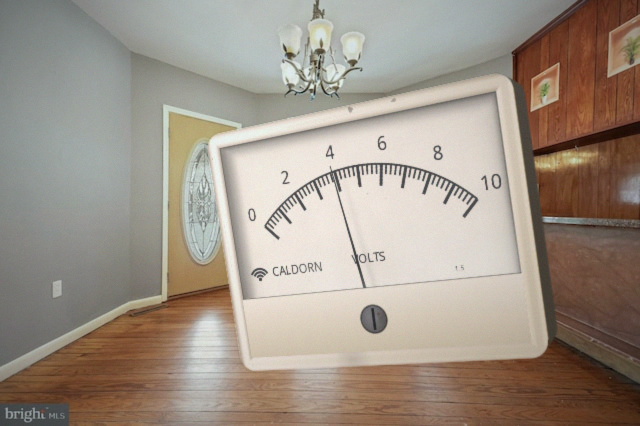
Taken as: 4 V
